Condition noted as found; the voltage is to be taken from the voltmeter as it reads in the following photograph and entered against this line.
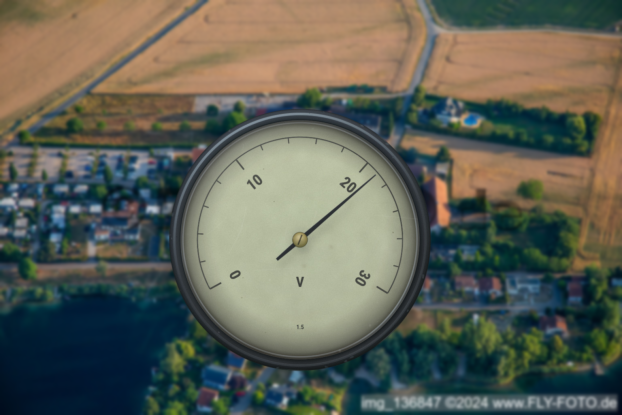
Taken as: 21 V
